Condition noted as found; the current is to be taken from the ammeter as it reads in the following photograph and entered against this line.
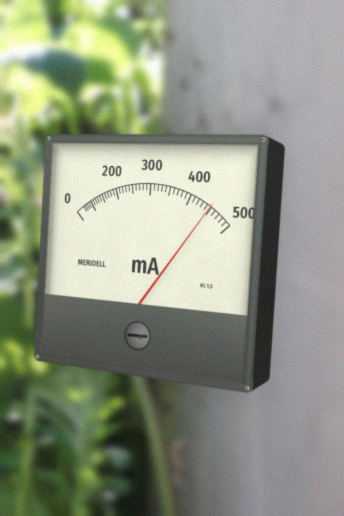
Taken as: 450 mA
